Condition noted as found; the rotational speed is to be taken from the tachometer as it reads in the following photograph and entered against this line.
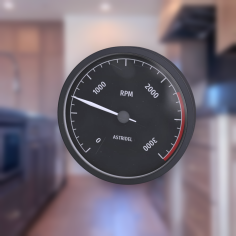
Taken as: 700 rpm
